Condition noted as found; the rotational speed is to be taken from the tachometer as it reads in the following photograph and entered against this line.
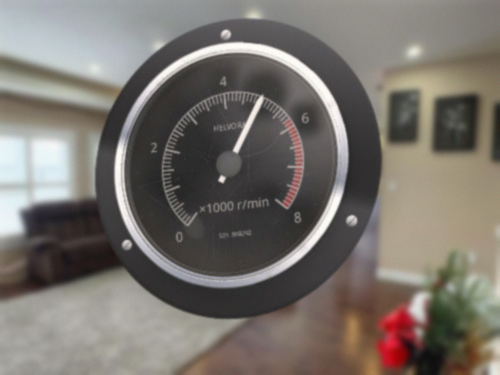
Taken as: 5000 rpm
